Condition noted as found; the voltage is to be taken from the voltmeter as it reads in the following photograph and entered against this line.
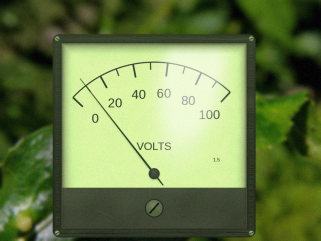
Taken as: 10 V
